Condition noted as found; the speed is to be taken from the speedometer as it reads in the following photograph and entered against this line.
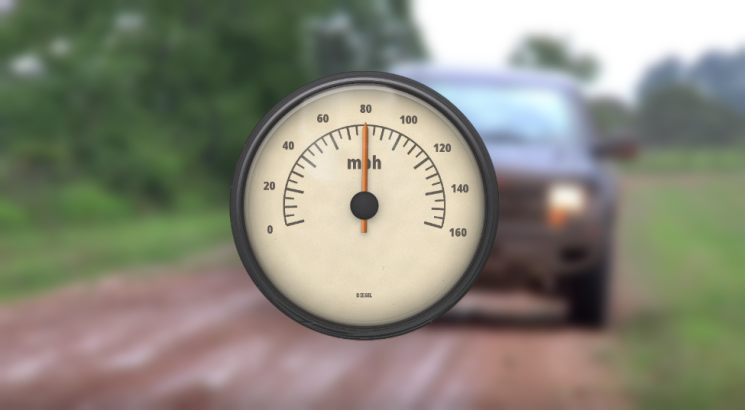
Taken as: 80 mph
